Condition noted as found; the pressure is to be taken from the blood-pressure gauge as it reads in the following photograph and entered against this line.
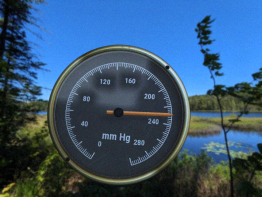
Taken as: 230 mmHg
